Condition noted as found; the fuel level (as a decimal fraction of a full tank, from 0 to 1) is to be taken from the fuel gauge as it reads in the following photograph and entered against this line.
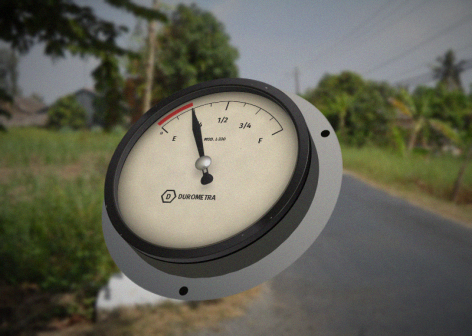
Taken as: 0.25
